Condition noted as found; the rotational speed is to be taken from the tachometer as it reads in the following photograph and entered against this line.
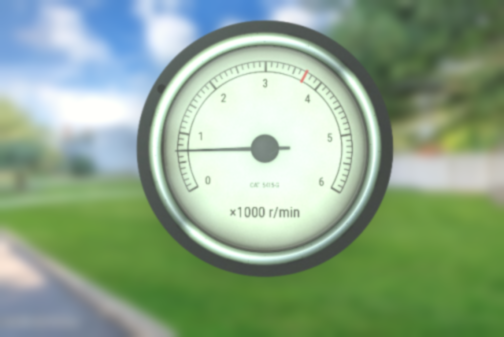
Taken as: 700 rpm
